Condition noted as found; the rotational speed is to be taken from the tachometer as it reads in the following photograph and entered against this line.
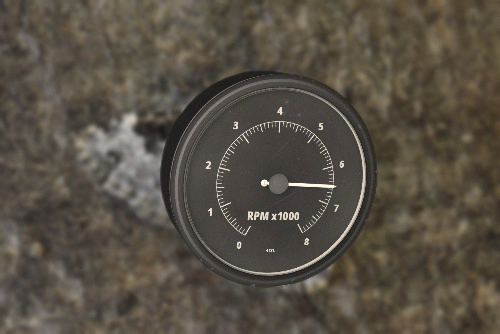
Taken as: 6500 rpm
